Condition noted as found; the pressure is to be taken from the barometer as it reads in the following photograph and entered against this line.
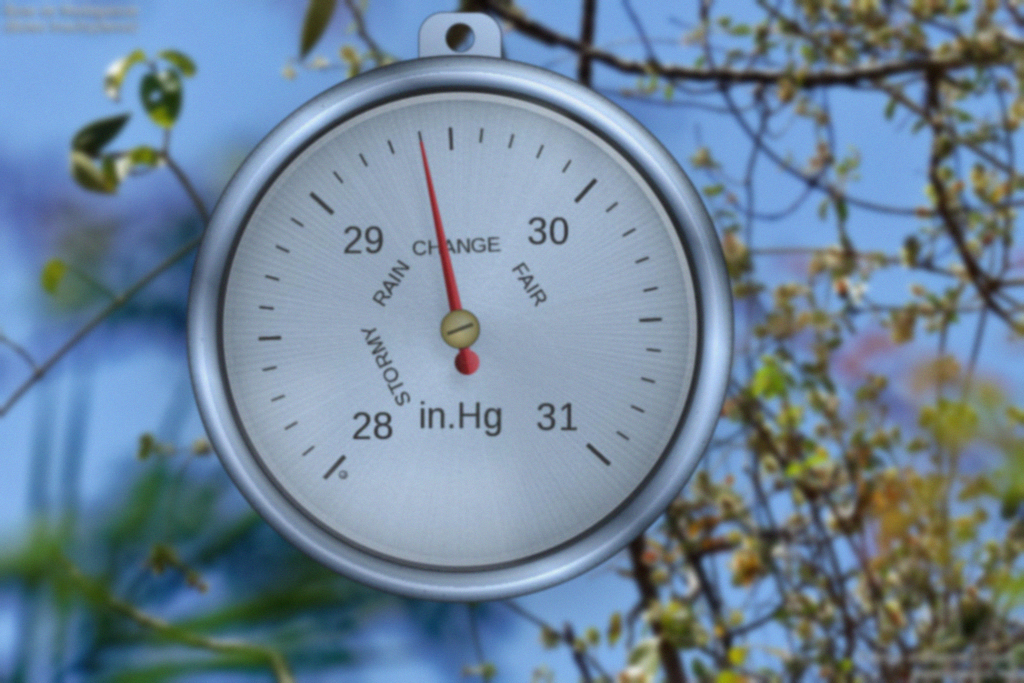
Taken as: 29.4 inHg
